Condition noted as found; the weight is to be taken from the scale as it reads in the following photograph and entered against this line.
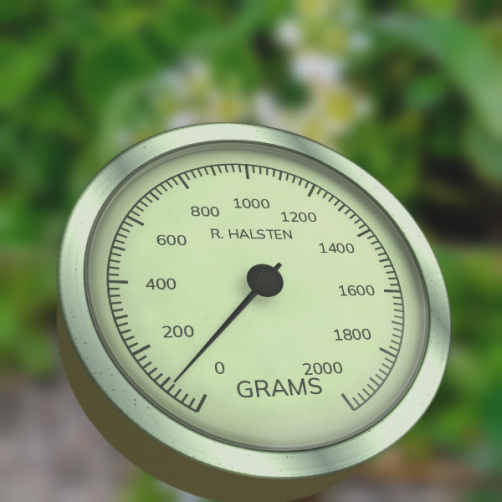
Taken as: 80 g
